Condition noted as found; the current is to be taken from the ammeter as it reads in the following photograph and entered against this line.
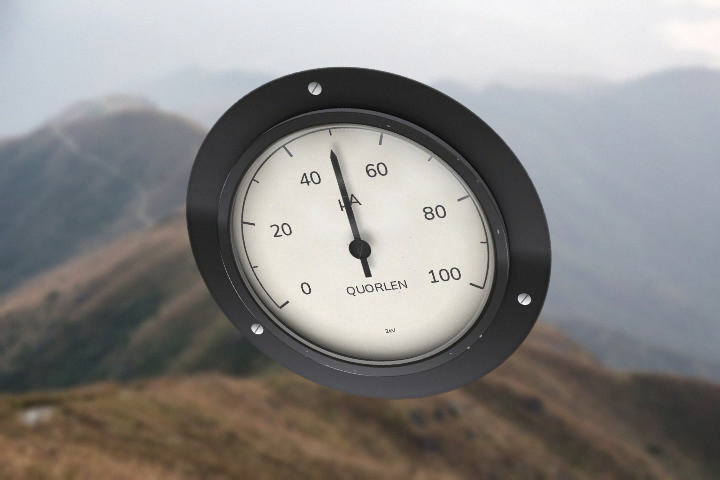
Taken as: 50 µA
